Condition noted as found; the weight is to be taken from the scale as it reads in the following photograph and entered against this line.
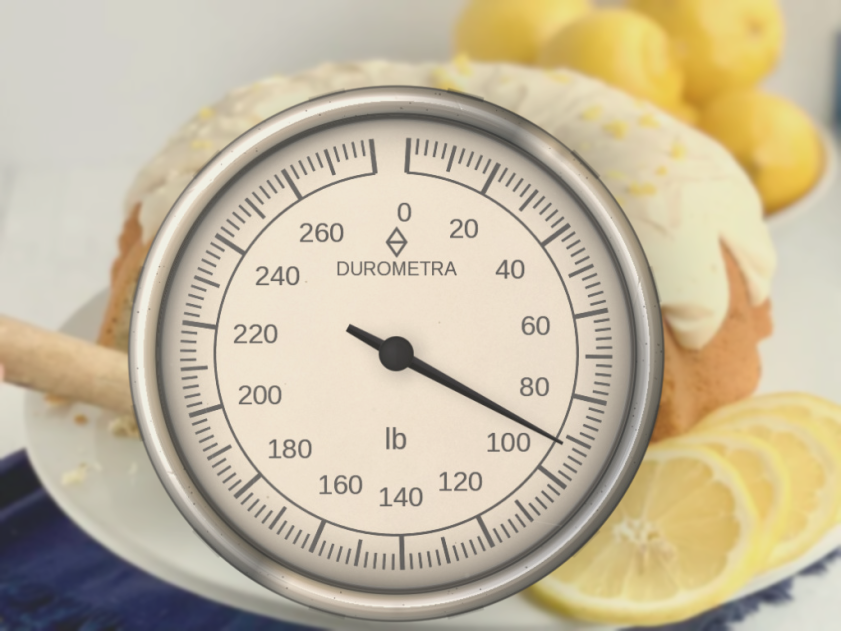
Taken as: 92 lb
